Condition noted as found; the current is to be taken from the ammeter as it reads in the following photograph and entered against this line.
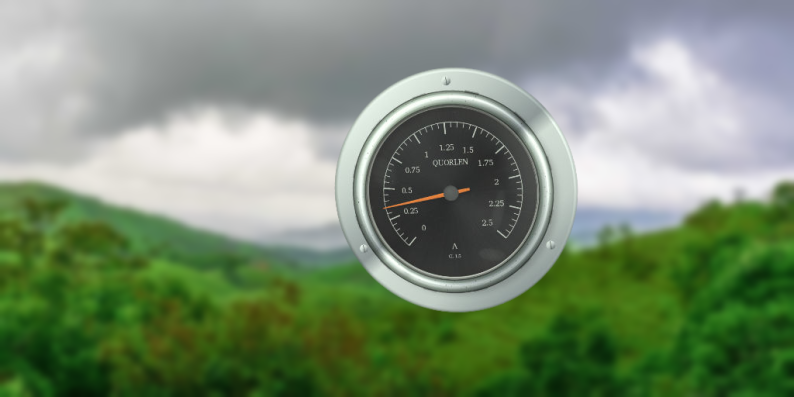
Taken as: 0.35 A
